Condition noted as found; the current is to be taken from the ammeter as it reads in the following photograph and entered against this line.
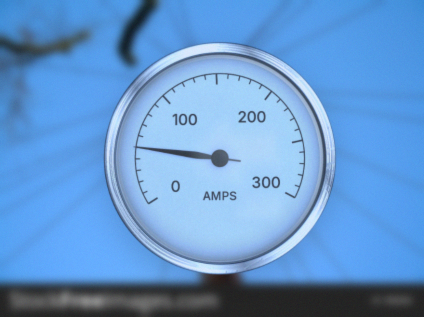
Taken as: 50 A
